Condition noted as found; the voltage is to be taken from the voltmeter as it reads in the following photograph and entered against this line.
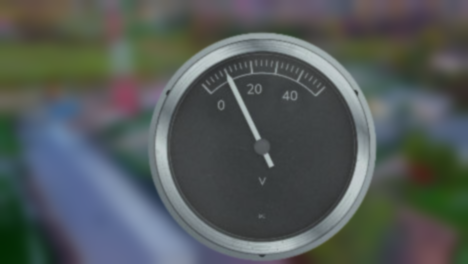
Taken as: 10 V
